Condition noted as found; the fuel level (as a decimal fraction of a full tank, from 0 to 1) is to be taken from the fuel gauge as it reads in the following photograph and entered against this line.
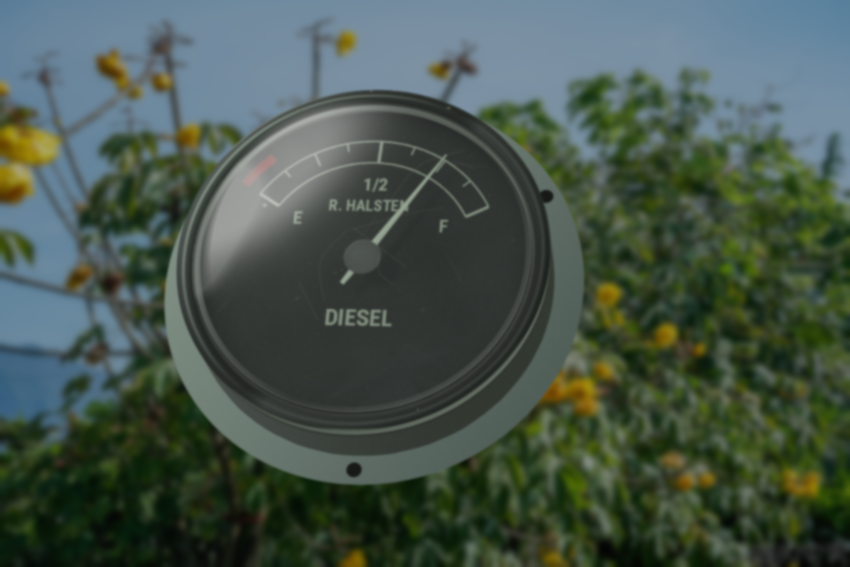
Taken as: 0.75
